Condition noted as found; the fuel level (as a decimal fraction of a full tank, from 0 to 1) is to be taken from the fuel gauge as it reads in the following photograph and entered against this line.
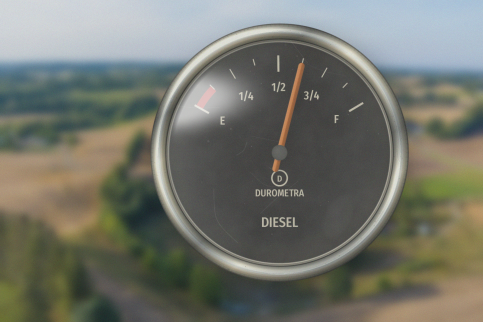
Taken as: 0.625
